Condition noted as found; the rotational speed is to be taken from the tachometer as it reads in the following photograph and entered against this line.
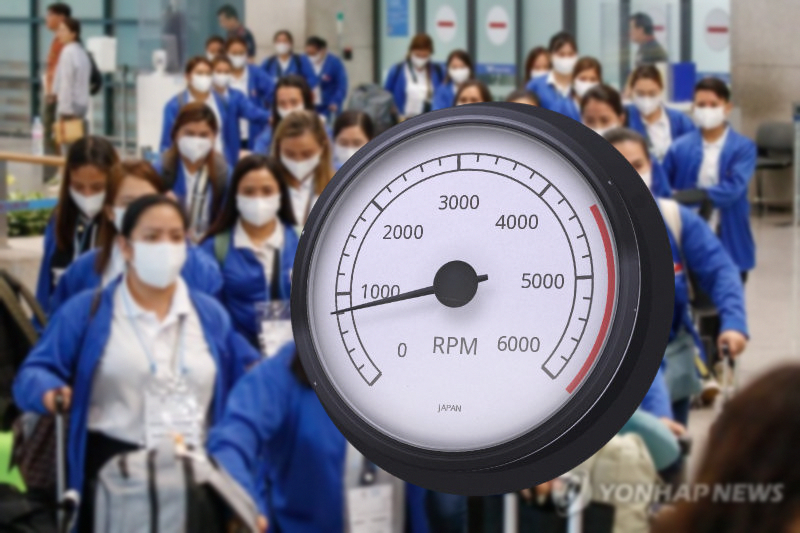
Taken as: 800 rpm
